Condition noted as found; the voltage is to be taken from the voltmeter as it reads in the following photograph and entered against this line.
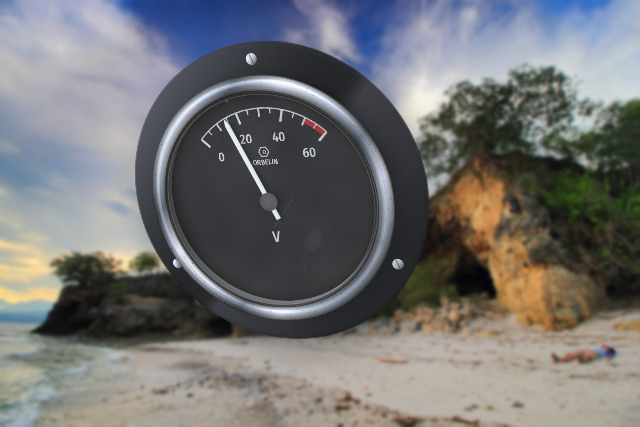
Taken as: 15 V
